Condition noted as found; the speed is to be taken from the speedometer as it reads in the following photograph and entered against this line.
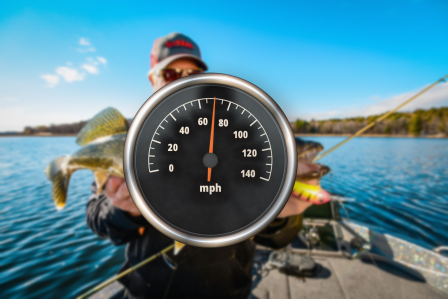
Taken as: 70 mph
